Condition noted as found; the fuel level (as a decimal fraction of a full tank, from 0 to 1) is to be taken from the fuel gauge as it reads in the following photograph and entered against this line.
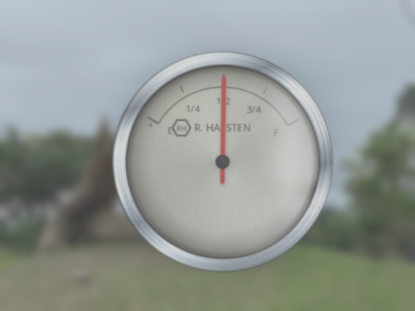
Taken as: 0.5
